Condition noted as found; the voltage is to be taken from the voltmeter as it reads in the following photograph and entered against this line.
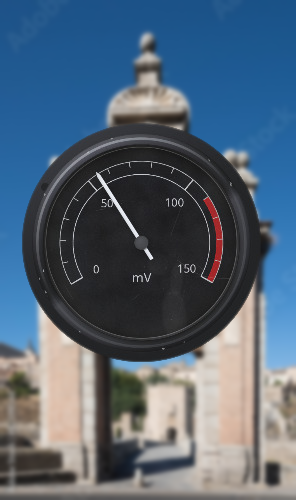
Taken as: 55 mV
